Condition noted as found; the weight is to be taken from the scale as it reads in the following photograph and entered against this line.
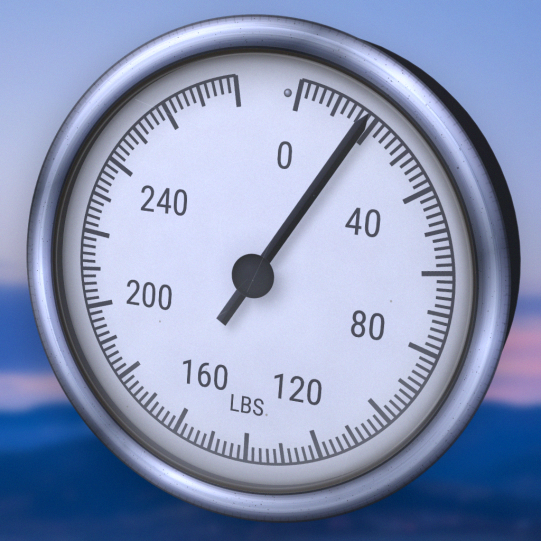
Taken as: 18 lb
